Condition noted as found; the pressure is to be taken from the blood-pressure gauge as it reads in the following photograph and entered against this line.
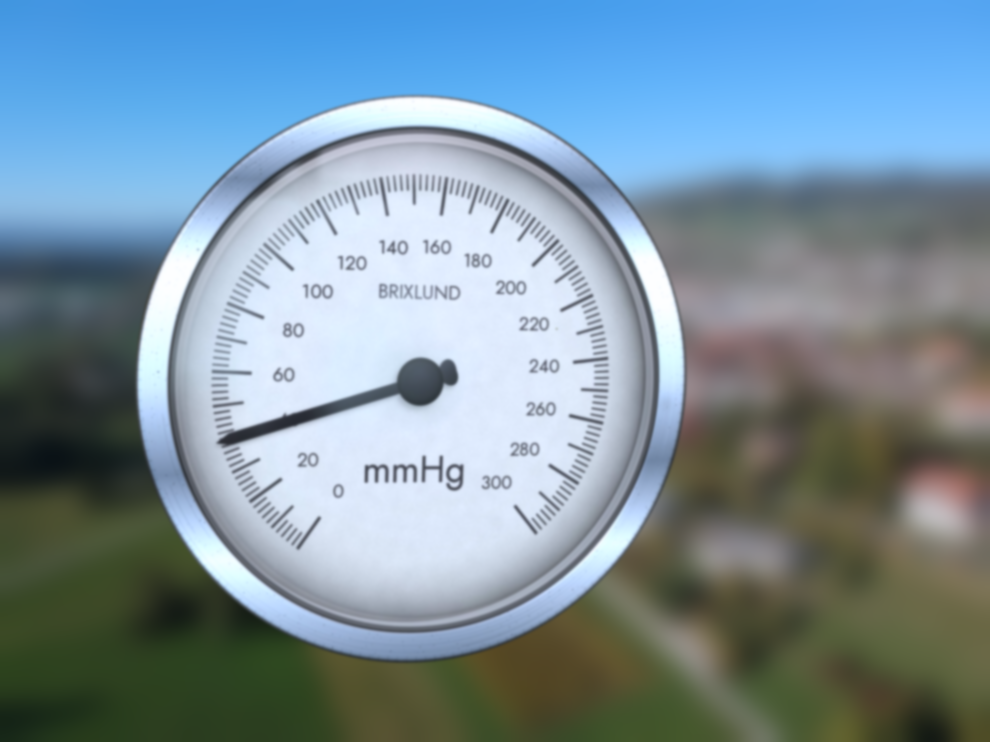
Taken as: 40 mmHg
